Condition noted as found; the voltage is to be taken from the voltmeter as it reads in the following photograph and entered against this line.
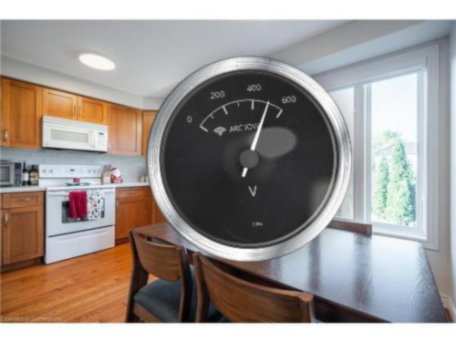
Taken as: 500 V
